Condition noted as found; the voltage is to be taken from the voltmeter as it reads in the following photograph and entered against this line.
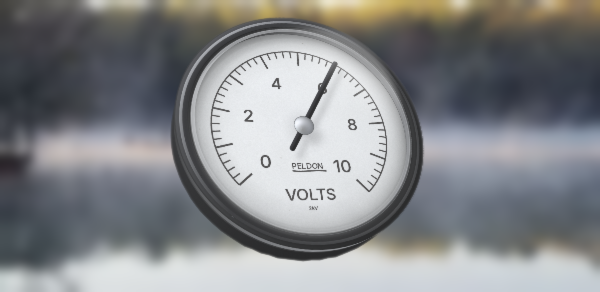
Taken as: 6 V
